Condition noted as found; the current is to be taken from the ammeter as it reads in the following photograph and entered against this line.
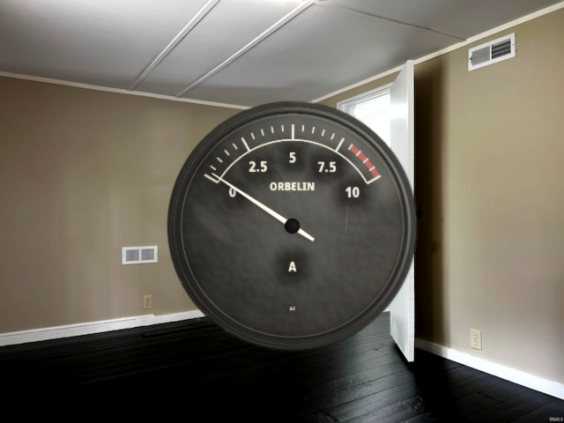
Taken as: 0.25 A
